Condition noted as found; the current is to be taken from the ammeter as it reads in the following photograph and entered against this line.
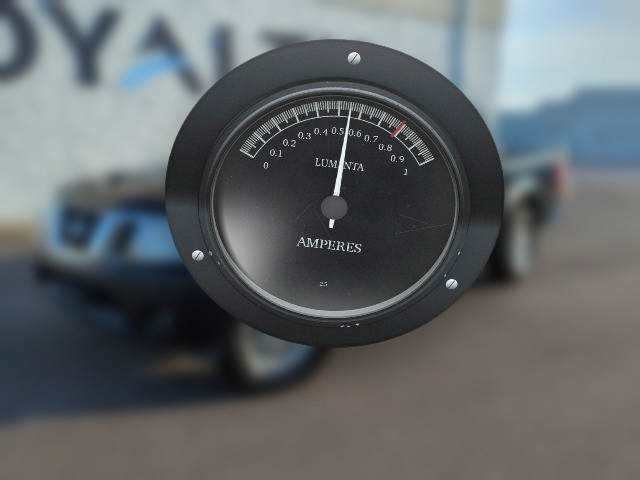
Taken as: 0.55 A
